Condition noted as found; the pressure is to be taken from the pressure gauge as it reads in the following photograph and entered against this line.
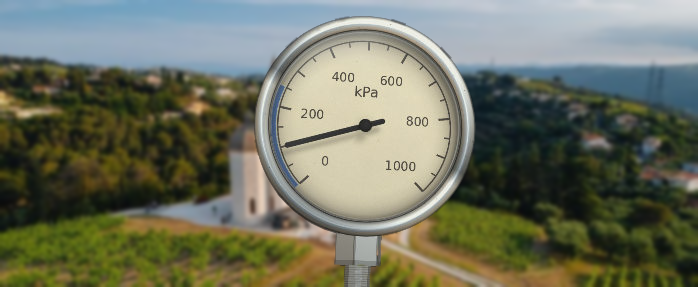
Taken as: 100 kPa
